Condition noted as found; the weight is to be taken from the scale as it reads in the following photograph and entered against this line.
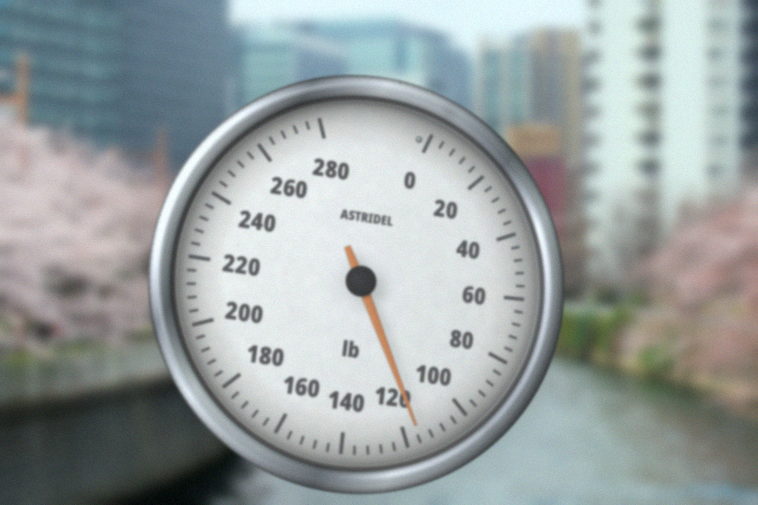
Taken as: 116 lb
